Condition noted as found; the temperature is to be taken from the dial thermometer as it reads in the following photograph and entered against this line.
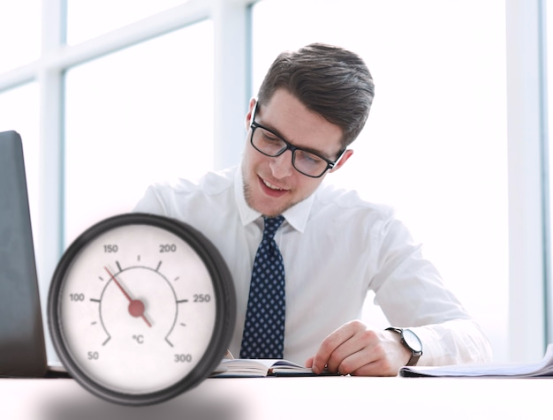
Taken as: 137.5 °C
